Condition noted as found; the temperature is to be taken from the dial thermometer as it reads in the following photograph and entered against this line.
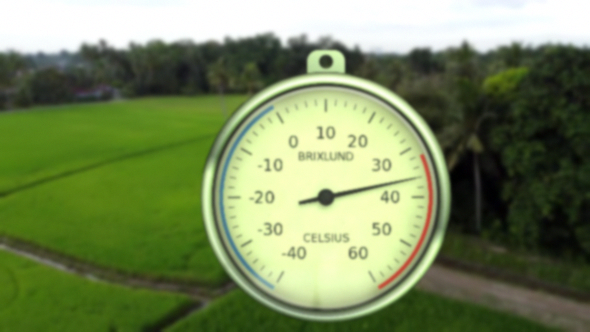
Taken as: 36 °C
